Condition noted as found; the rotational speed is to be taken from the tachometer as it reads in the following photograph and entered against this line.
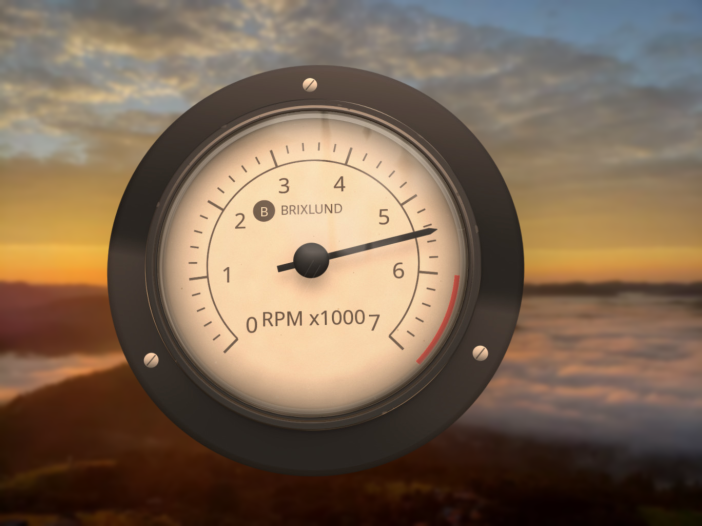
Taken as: 5500 rpm
